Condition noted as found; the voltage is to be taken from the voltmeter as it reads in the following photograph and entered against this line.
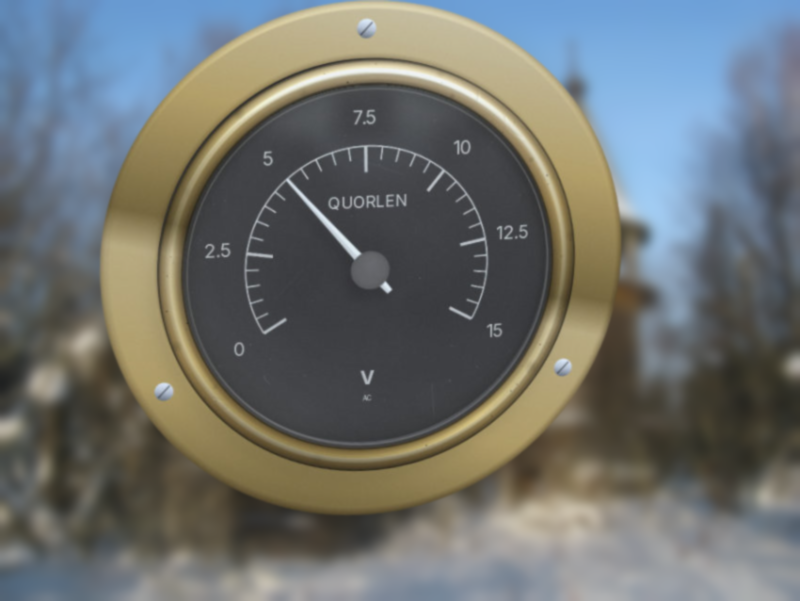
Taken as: 5 V
